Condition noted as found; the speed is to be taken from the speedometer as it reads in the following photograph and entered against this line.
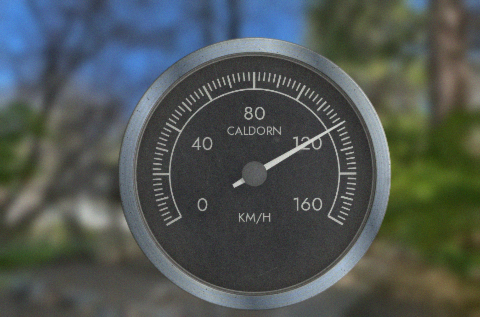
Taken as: 120 km/h
